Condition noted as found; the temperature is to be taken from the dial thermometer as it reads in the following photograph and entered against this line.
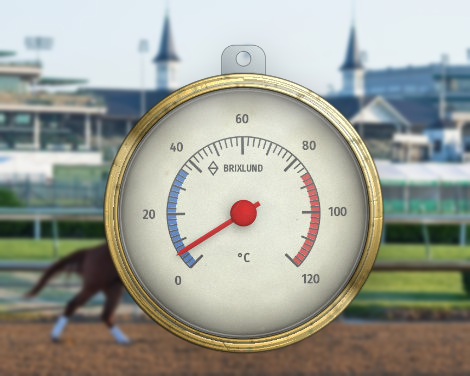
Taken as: 6 °C
